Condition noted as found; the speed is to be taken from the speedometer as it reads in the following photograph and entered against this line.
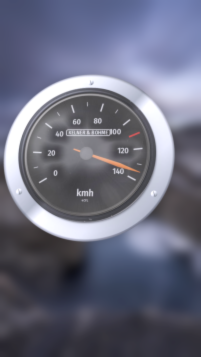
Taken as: 135 km/h
